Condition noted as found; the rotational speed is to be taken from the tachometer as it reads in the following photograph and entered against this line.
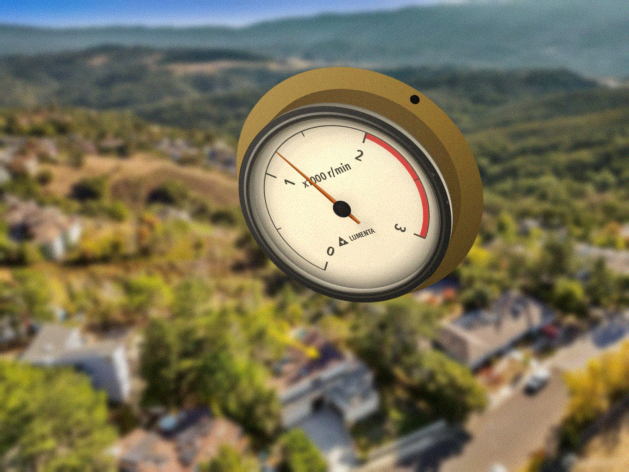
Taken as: 1250 rpm
